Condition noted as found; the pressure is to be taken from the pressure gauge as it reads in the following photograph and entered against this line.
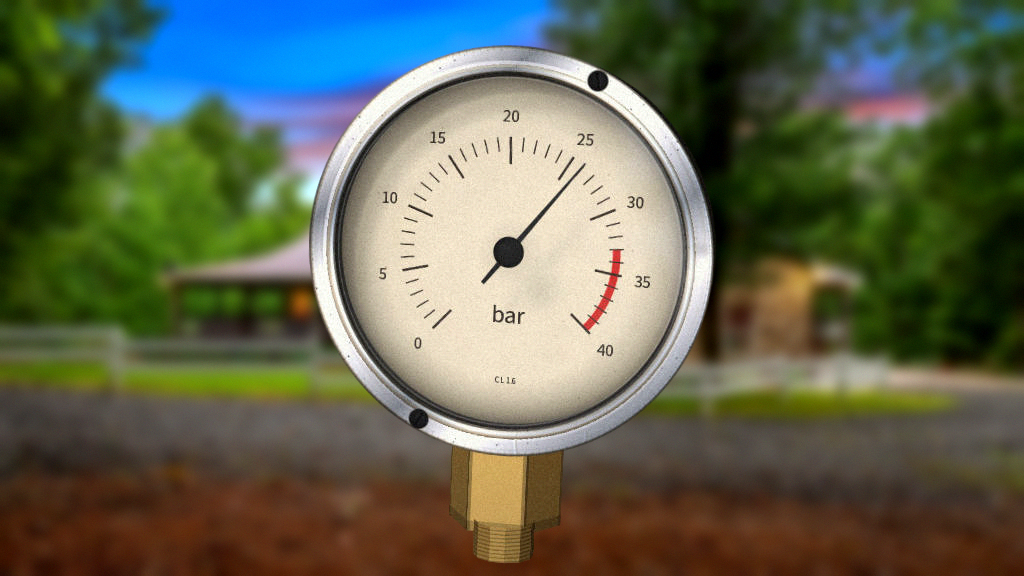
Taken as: 26 bar
